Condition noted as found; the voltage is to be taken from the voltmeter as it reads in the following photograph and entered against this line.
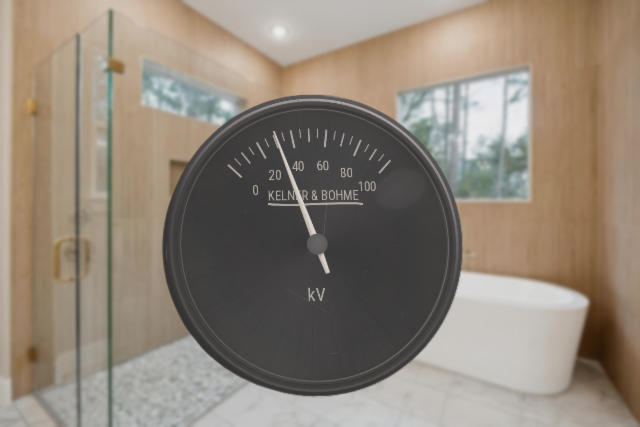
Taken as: 30 kV
